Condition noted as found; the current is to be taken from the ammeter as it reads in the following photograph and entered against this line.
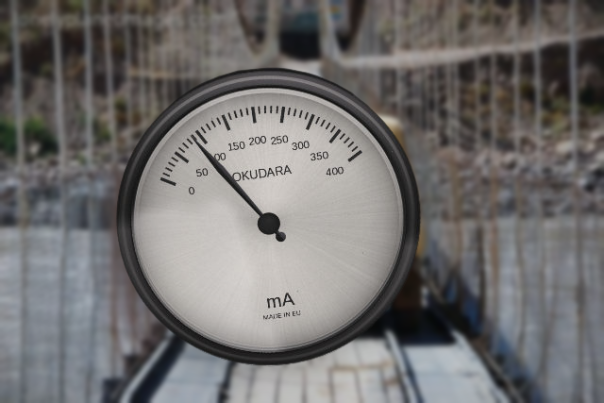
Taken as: 90 mA
